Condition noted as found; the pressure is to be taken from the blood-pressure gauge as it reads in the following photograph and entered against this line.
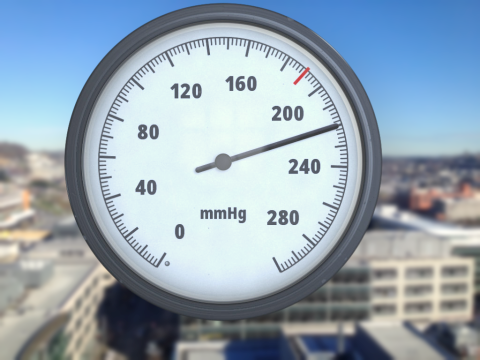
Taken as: 220 mmHg
